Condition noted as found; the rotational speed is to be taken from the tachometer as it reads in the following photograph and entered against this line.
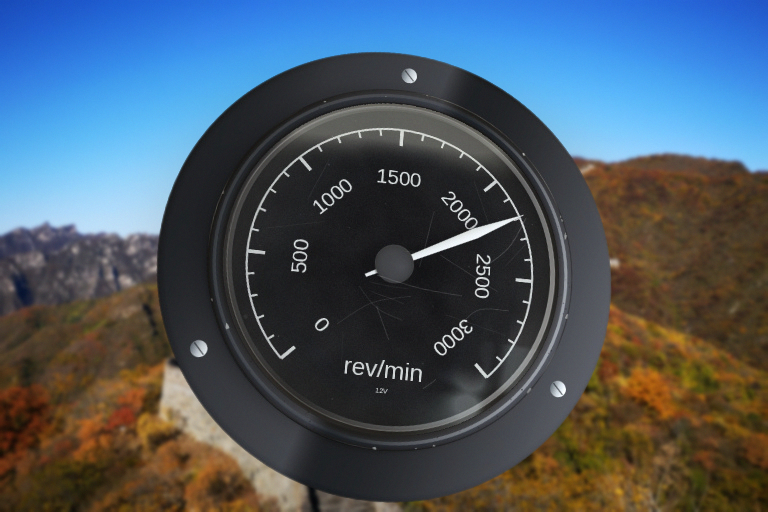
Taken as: 2200 rpm
